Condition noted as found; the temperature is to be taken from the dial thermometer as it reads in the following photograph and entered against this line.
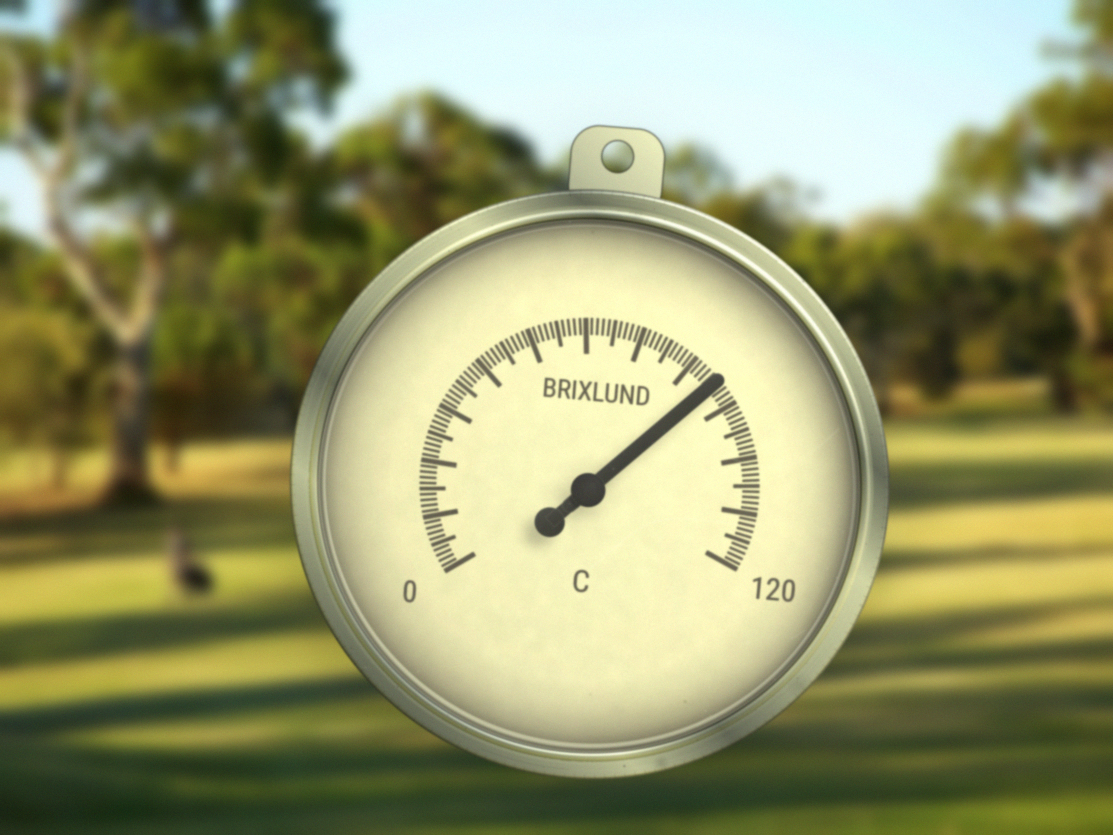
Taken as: 85 °C
